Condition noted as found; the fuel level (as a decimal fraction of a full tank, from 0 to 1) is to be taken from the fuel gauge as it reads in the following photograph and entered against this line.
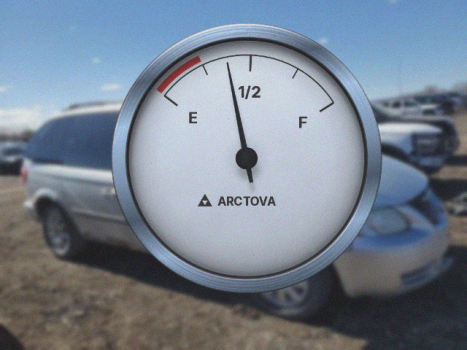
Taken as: 0.375
